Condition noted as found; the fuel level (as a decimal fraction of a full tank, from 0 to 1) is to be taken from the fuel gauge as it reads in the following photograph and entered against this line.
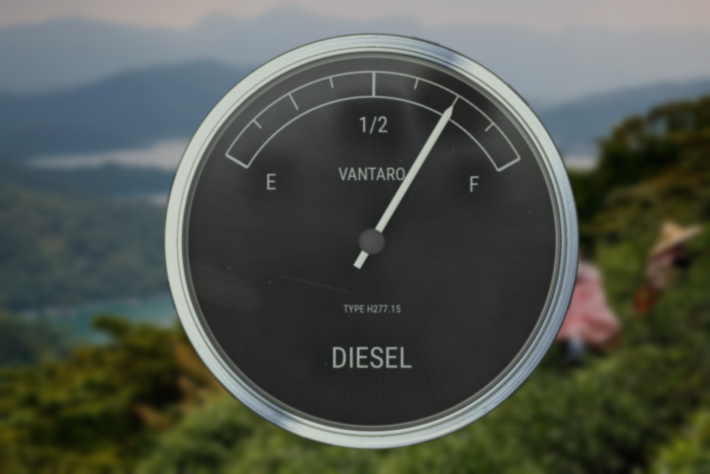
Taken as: 0.75
